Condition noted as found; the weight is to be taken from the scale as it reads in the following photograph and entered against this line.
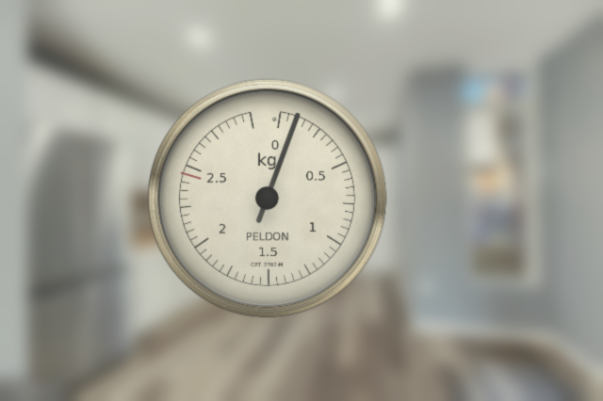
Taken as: 0.1 kg
